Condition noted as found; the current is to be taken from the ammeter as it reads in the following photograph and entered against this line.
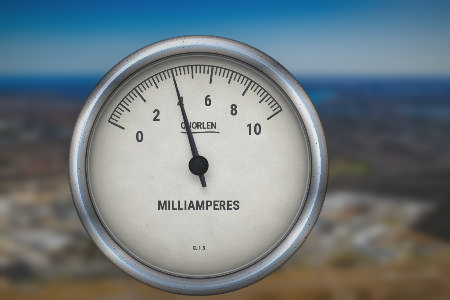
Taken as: 4 mA
